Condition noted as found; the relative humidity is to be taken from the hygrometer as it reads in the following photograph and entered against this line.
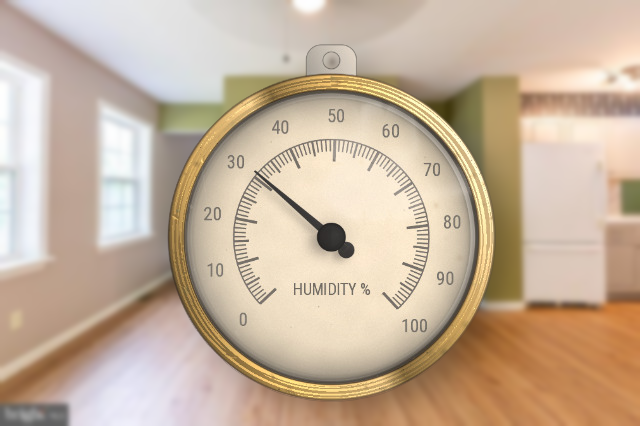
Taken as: 31 %
